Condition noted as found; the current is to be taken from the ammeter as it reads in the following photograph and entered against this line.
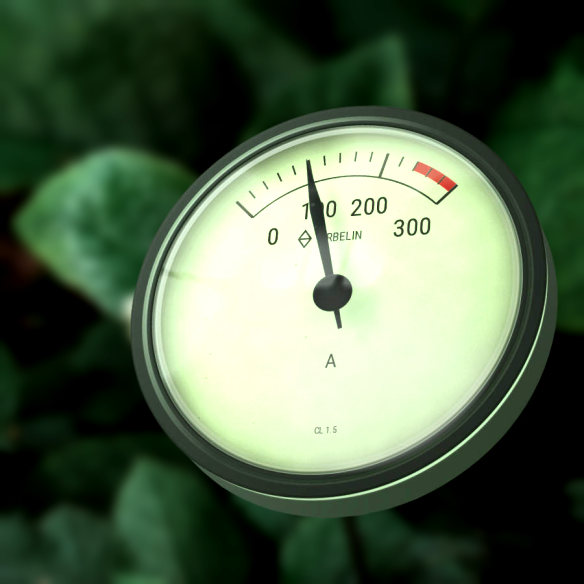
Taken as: 100 A
